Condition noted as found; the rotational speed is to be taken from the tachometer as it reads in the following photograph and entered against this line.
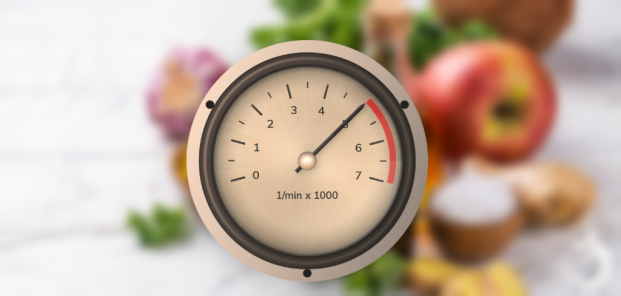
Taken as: 5000 rpm
